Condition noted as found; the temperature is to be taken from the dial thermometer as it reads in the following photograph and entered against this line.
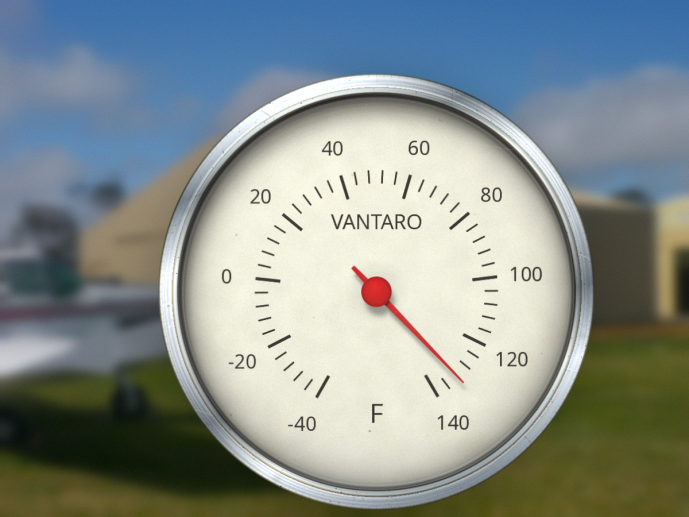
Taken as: 132 °F
